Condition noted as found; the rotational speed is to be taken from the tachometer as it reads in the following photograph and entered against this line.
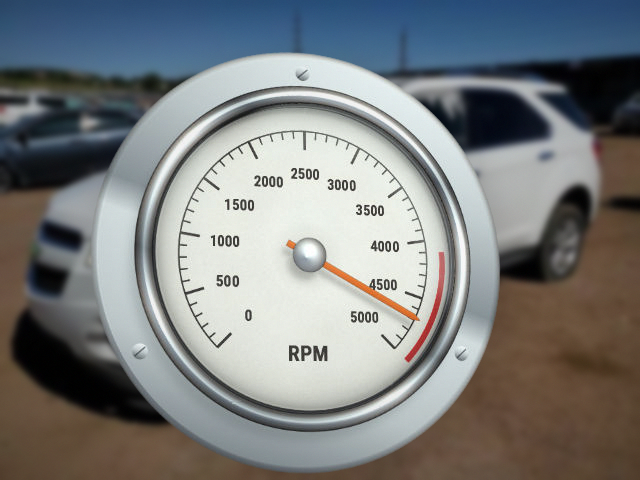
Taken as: 4700 rpm
